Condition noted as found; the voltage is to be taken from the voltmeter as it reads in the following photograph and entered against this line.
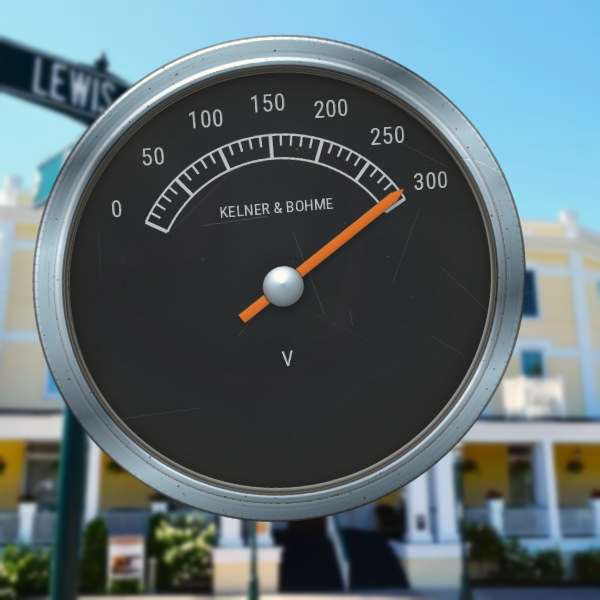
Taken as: 290 V
